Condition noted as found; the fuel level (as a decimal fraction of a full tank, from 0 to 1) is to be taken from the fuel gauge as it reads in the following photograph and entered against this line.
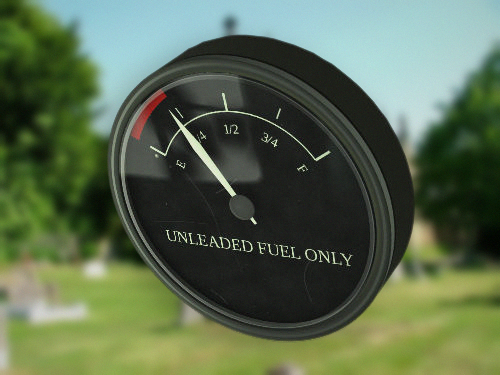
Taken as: 0.25
